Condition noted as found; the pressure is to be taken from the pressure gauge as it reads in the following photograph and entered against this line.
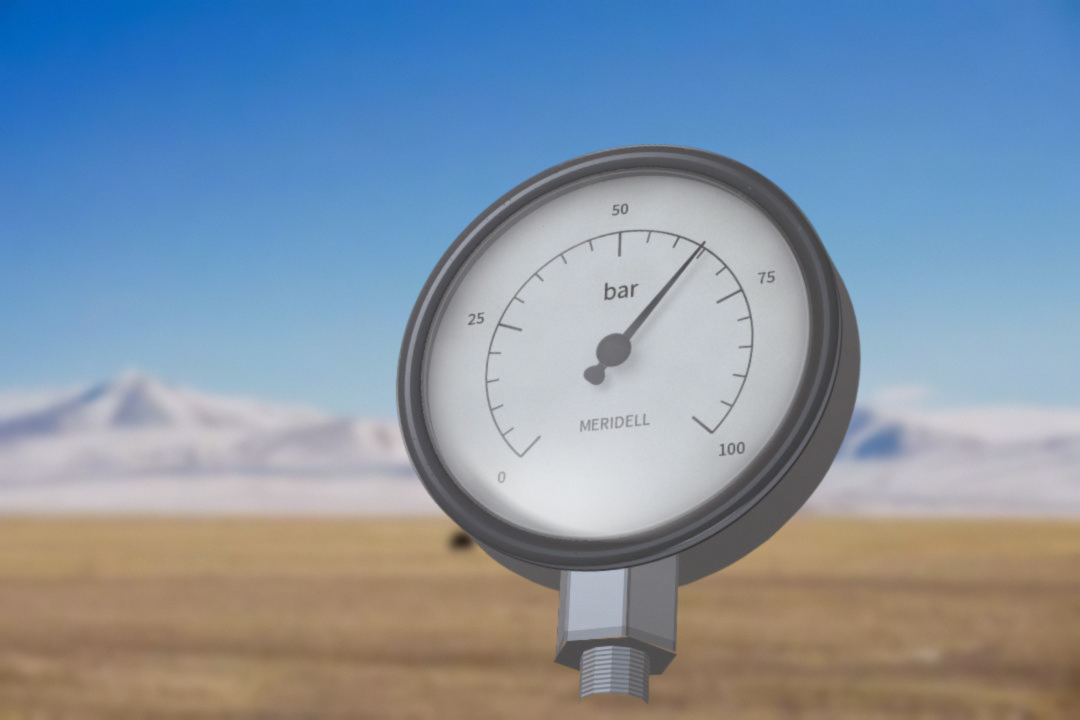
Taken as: 65 bar
